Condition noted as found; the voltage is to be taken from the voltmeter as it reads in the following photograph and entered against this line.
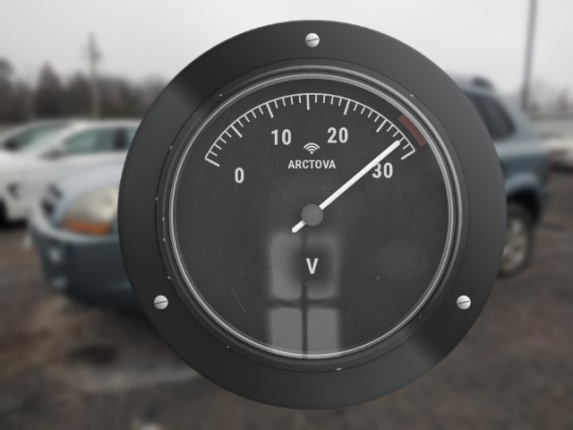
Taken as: 28 V
